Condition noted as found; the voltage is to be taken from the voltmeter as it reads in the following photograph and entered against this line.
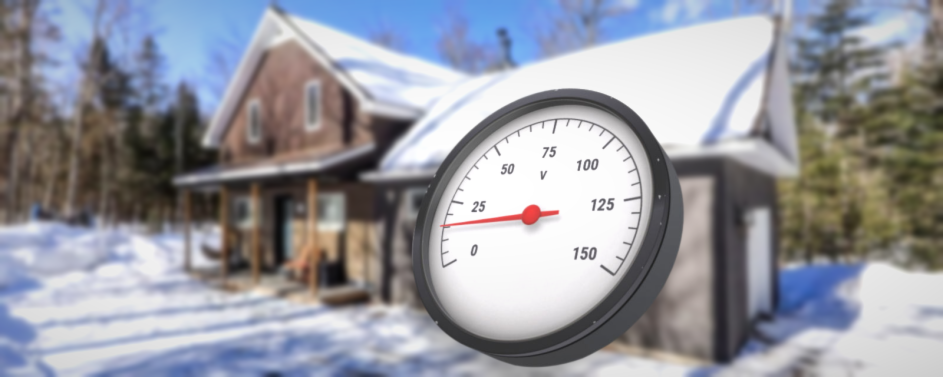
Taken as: 15 V
